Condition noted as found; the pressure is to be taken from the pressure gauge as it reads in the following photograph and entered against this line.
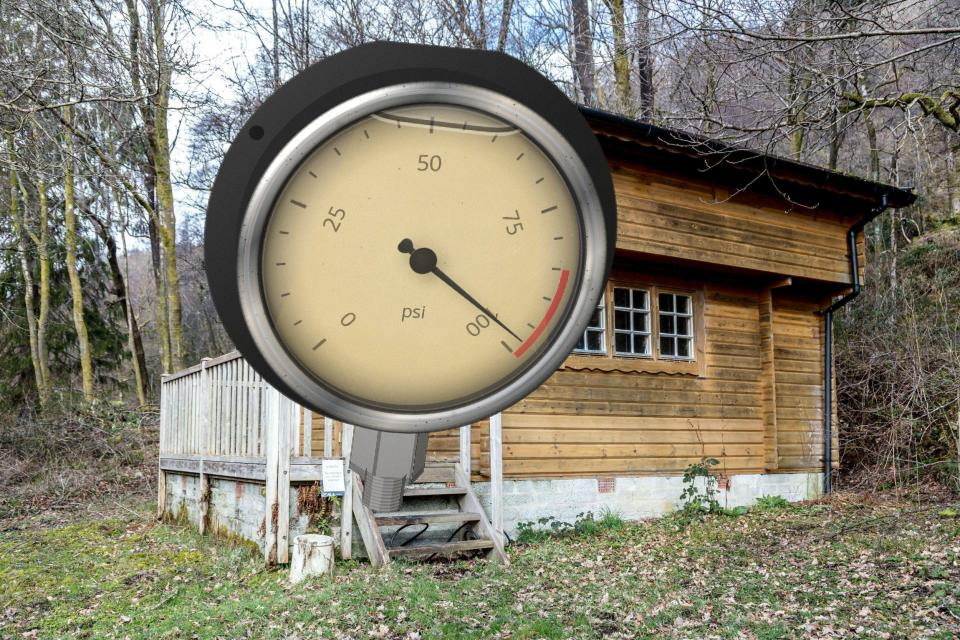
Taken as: 97.5 psi
